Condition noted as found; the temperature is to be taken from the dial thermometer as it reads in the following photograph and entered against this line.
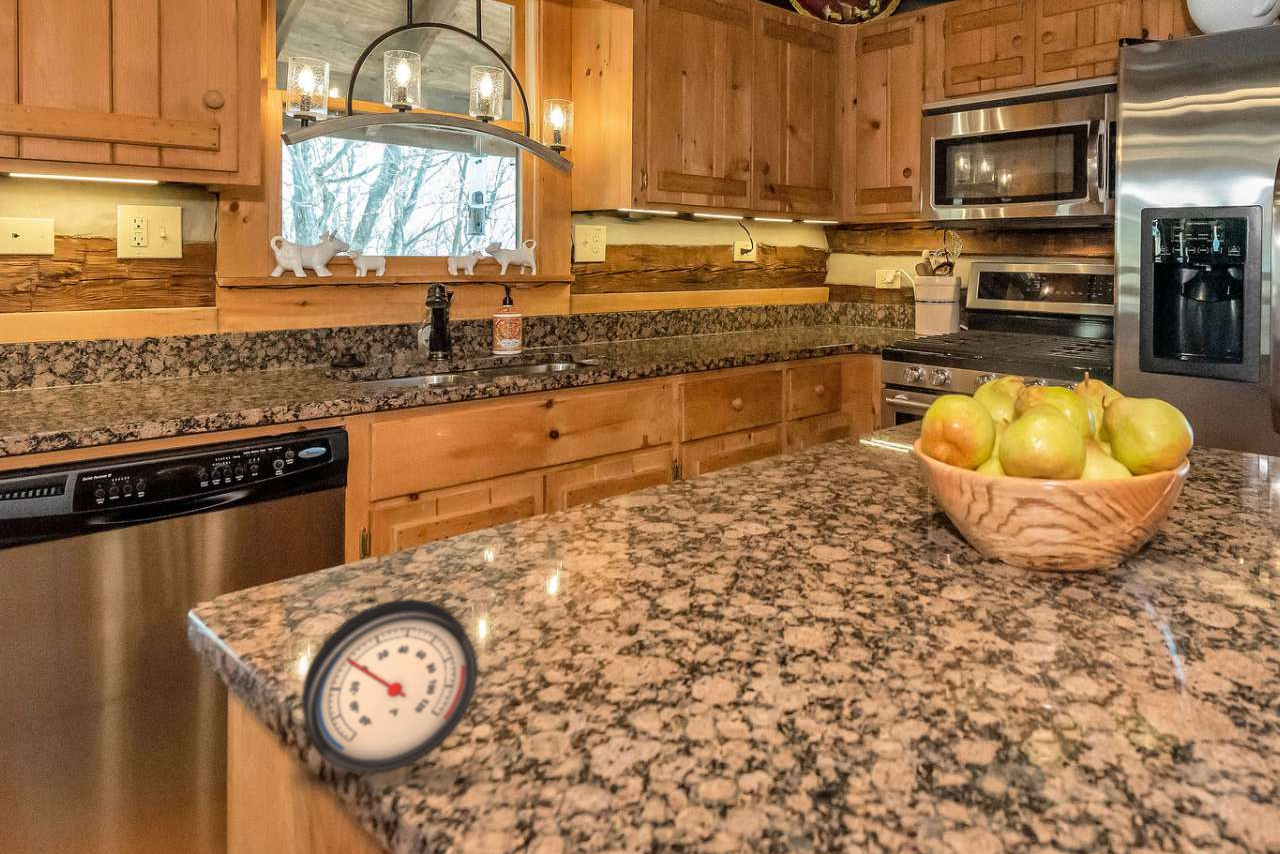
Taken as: 0 °F
